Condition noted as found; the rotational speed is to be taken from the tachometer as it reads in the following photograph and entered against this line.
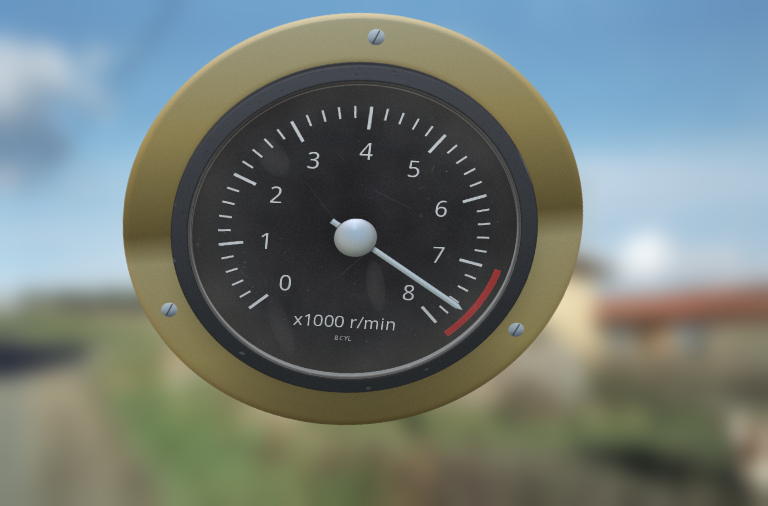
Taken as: 7600 rpm
